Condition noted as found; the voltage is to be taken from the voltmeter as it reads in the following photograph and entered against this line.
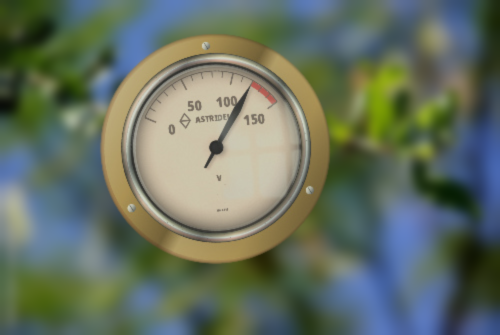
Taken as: 120 V
